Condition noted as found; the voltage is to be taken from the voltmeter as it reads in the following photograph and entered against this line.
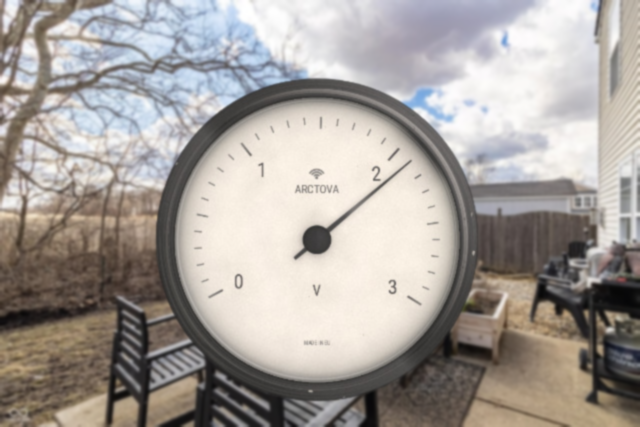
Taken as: 2.1 V
